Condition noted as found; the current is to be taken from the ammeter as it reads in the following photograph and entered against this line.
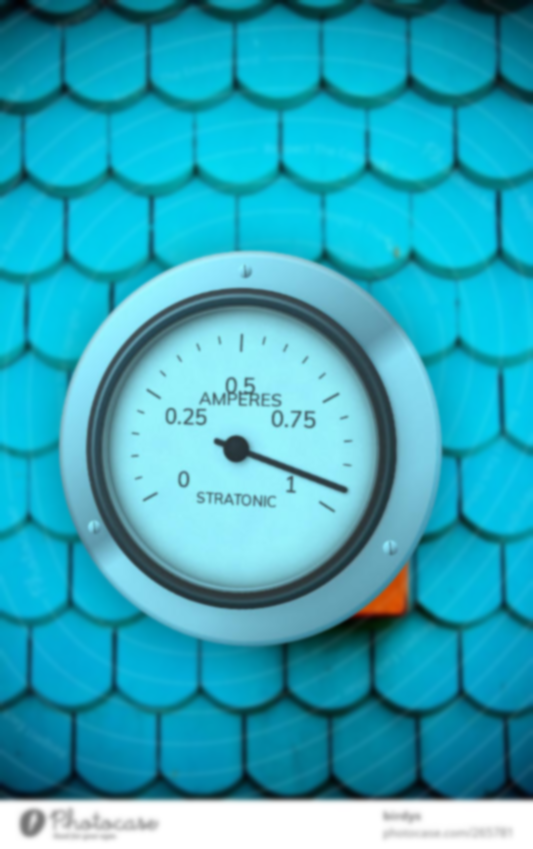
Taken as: 0.95 A
